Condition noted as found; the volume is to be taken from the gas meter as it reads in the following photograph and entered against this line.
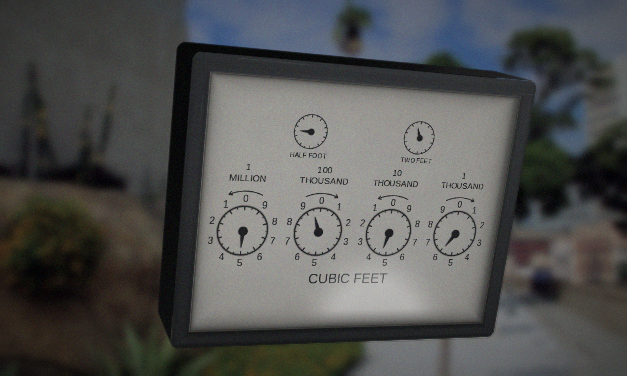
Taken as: 494600 ft³
